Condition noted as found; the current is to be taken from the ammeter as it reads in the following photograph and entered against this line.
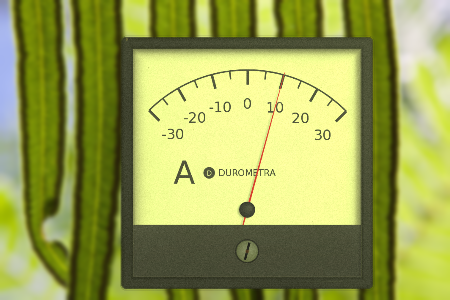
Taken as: 10 A
